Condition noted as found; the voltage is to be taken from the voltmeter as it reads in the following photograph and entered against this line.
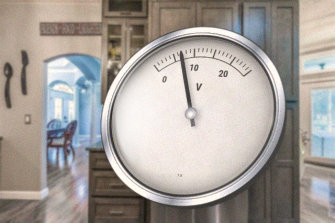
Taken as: 7 V
